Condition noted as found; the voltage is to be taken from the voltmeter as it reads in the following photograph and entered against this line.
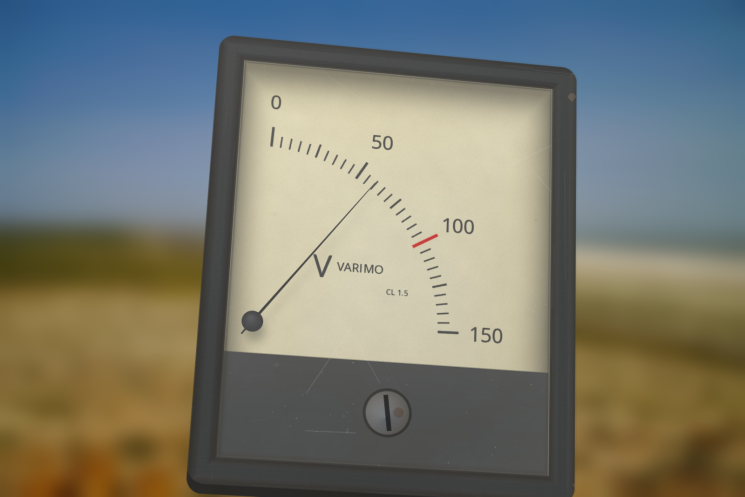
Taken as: 60 V
